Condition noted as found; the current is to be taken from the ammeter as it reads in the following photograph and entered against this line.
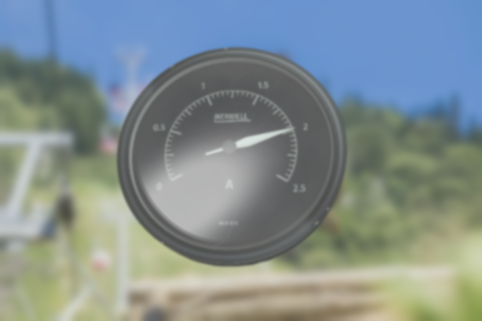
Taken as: 2 A
